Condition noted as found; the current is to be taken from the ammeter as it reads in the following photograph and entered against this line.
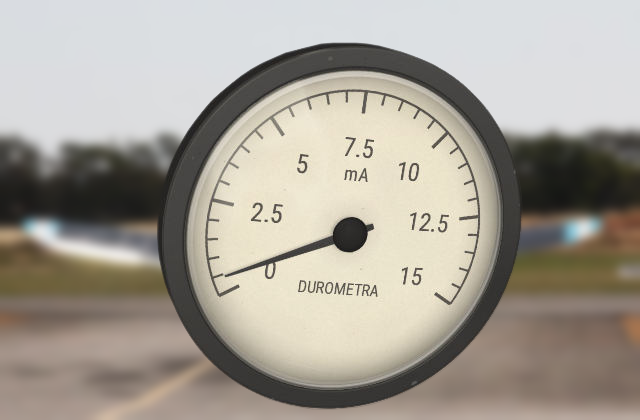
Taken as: 0.5 mA
